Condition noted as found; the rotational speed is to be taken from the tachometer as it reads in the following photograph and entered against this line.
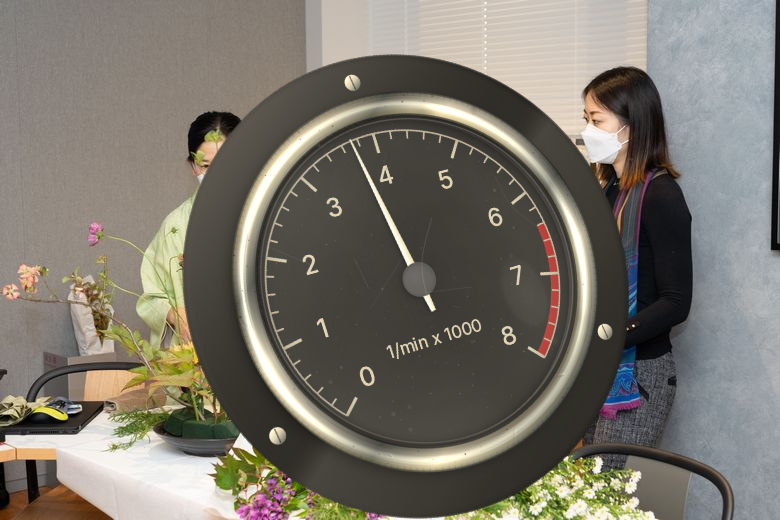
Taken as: 3700 rpm
